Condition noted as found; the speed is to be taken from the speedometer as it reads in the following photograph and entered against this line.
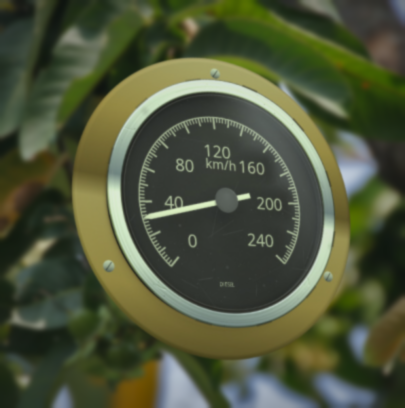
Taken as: 30 km/h
